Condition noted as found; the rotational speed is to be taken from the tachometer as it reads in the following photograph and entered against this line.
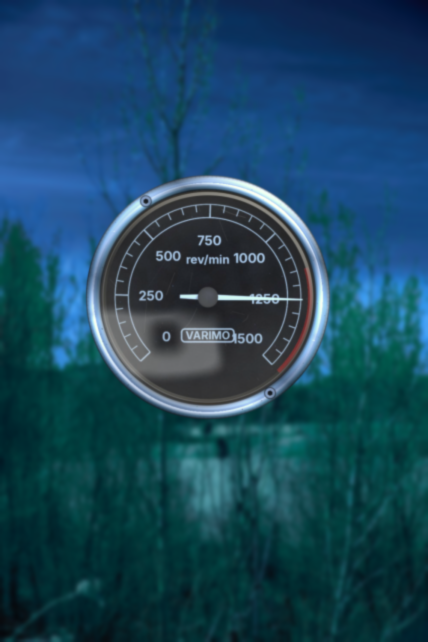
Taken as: 1250 rpm
